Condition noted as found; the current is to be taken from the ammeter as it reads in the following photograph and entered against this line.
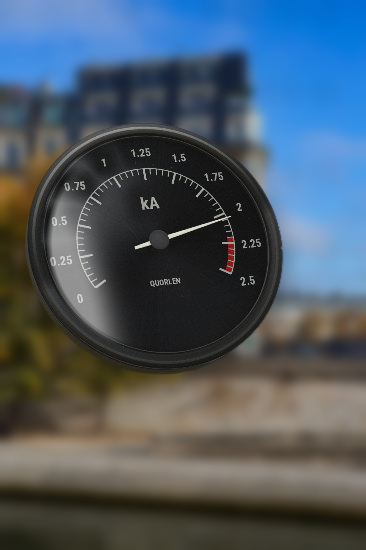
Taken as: 2.05 kA
